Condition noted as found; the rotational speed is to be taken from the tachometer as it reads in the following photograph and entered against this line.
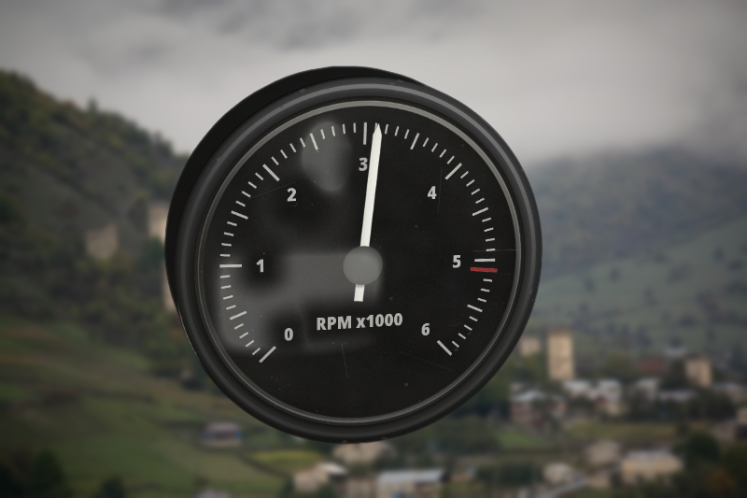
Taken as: 3100 rpm
